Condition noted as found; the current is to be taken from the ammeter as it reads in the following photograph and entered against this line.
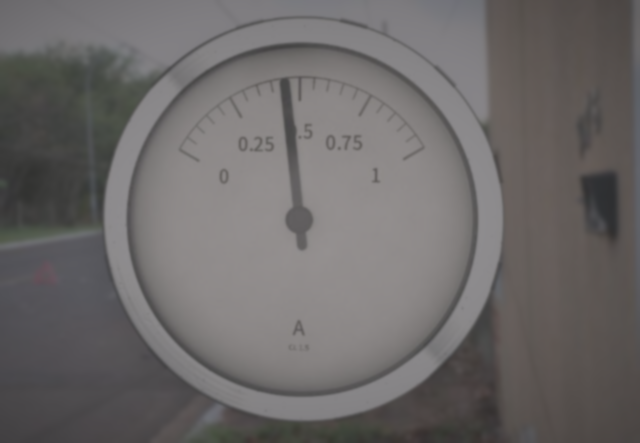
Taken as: 0.45 A
